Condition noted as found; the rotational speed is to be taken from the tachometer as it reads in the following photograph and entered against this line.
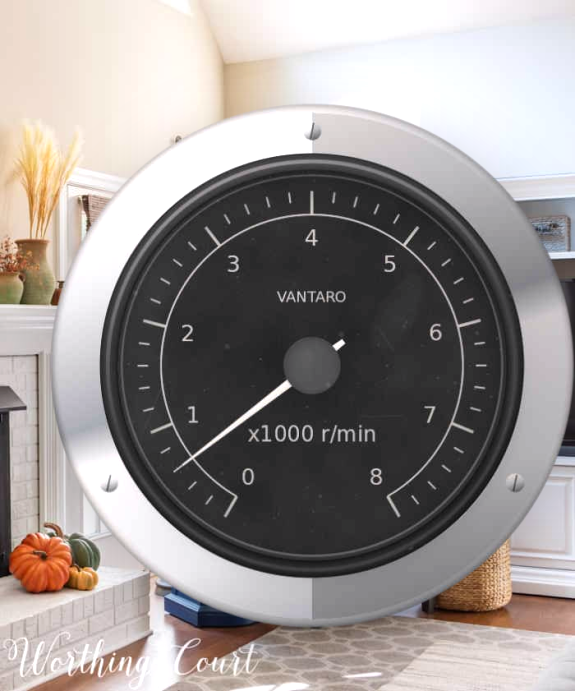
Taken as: 600 rpm
